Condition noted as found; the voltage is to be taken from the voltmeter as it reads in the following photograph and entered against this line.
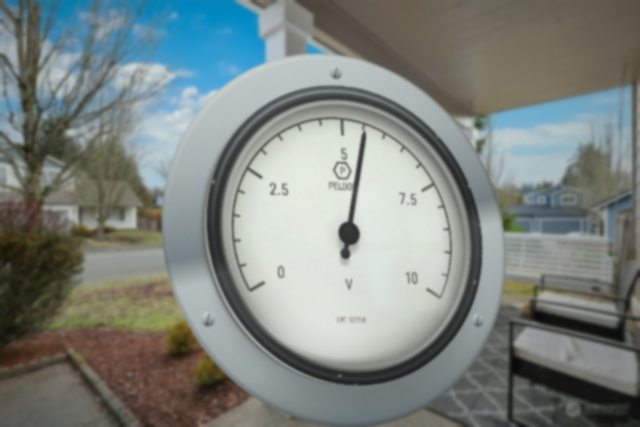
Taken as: 5.5 V
